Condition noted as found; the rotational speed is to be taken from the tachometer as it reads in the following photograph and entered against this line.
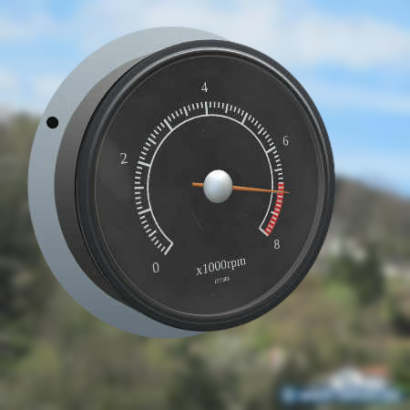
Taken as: 7000 rpm
